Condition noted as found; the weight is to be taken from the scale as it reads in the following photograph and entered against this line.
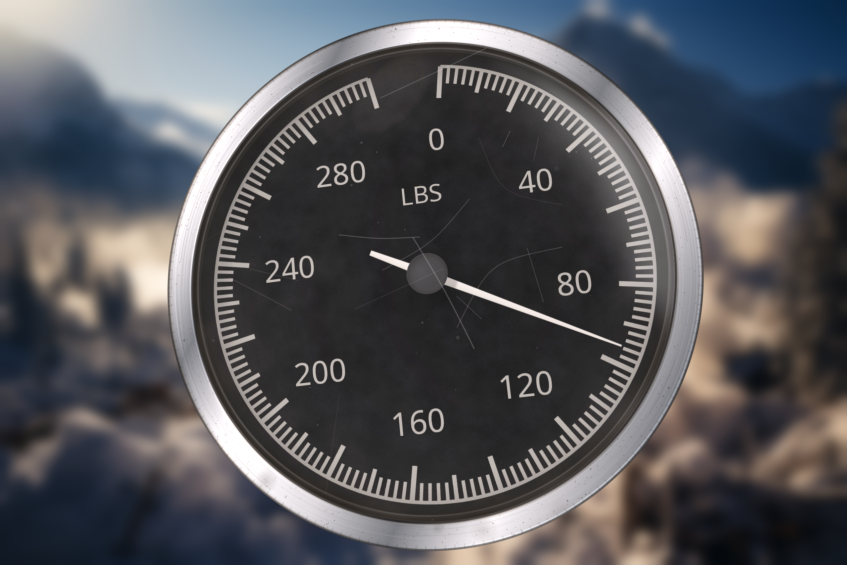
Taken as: 96 lb
